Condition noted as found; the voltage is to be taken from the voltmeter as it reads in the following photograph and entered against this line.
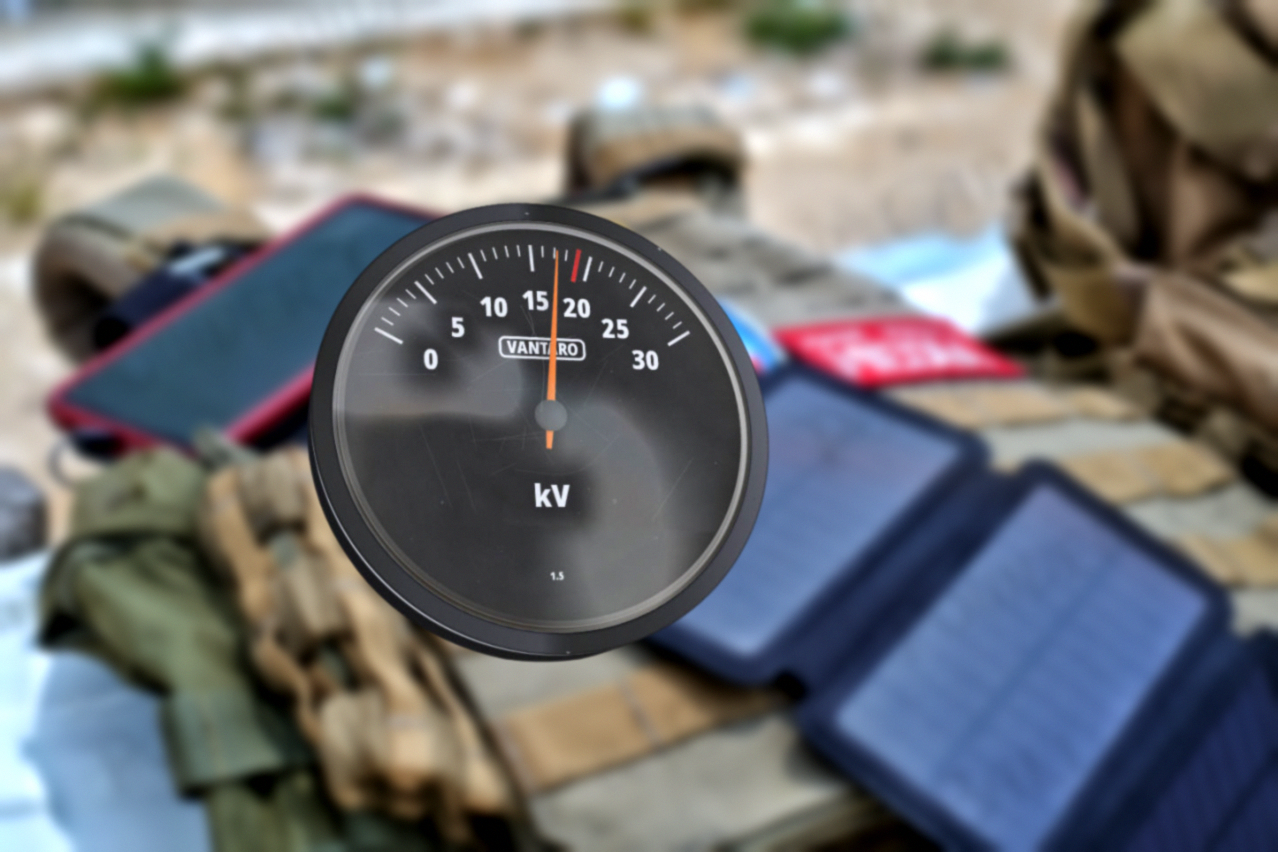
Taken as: 17 kV
